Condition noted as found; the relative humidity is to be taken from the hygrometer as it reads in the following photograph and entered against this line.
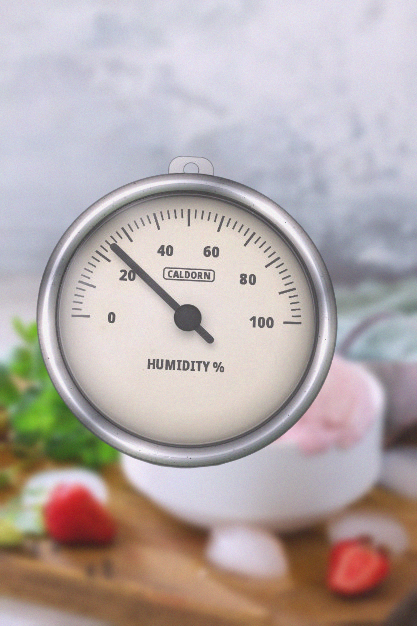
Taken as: 24 %
